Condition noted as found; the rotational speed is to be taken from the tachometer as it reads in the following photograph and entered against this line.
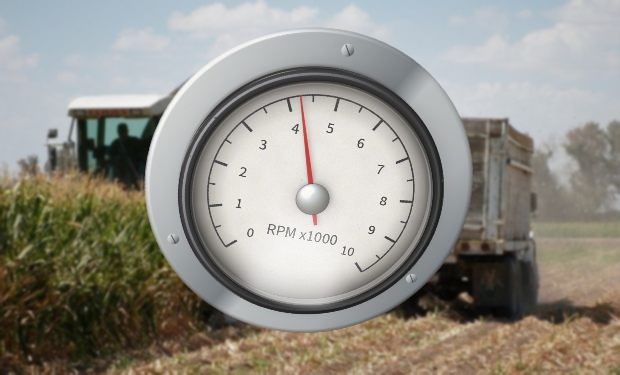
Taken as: 4250 rpm
